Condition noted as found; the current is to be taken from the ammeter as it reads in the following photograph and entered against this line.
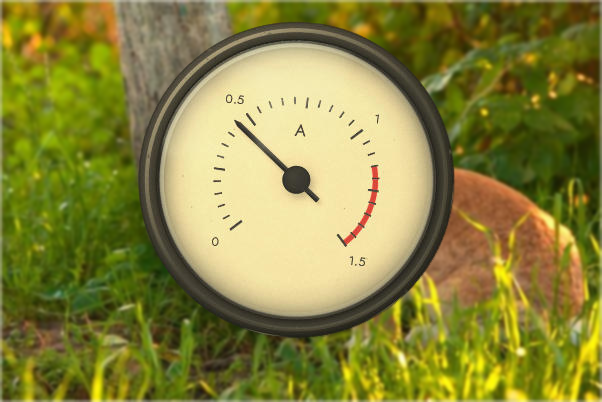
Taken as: 0.45 A
